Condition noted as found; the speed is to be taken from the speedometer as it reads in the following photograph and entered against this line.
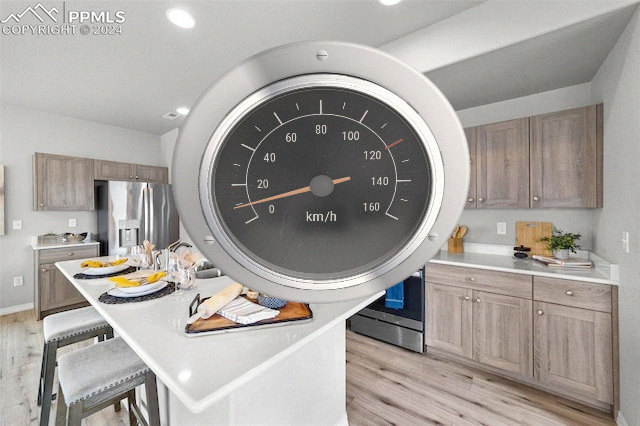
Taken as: 10 km/h
